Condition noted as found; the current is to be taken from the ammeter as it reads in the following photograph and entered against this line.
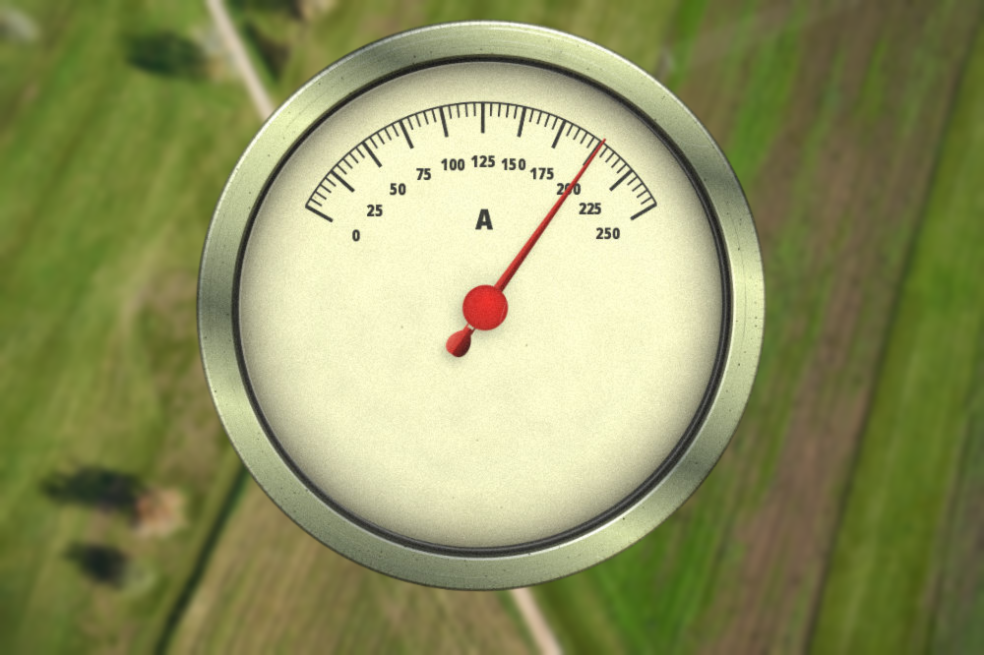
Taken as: 200 A
